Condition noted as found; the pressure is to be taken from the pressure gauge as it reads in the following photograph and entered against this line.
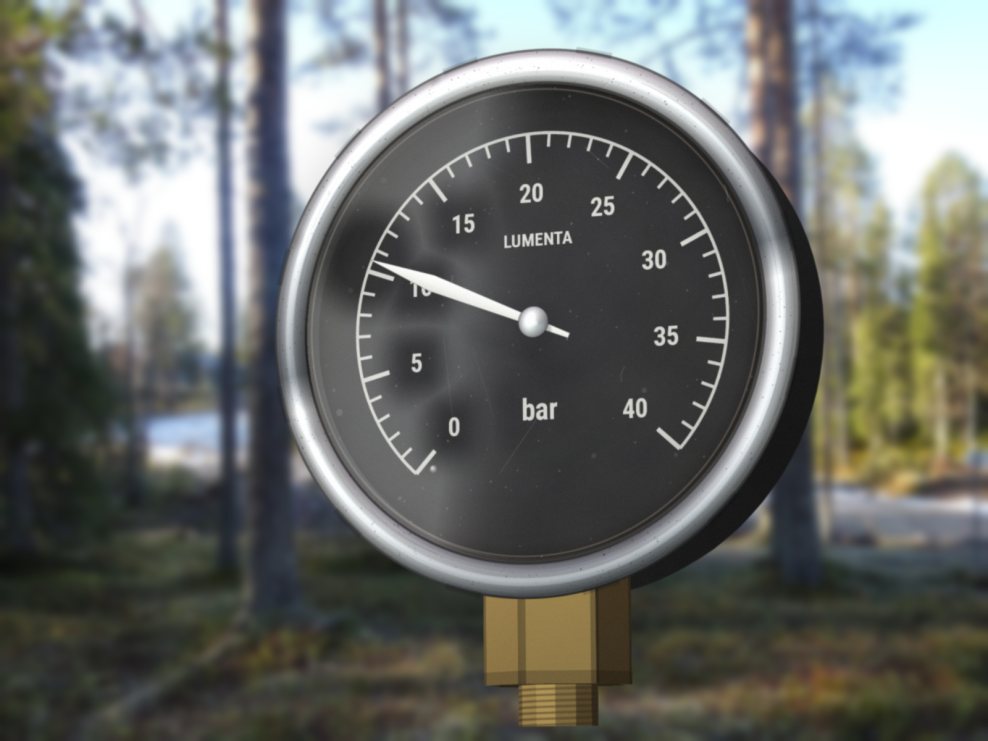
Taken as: 10.5 bar
